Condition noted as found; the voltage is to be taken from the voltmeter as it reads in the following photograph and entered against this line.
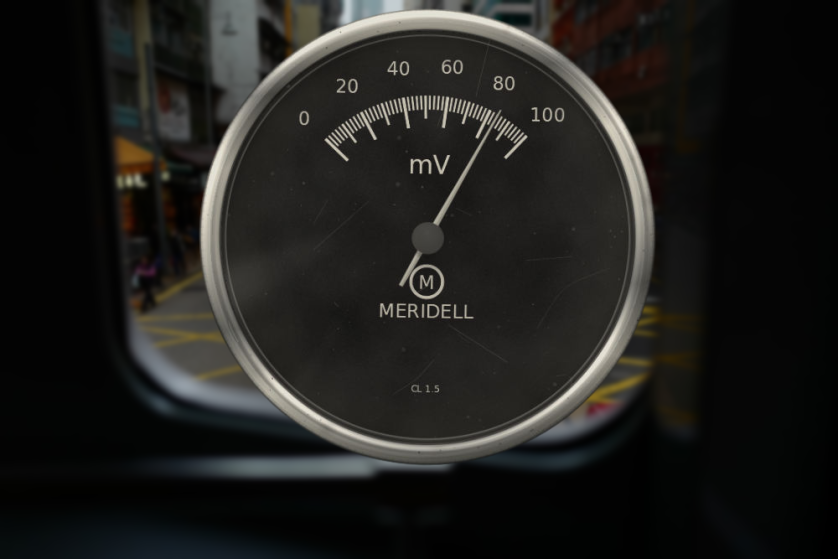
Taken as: 84 mV
